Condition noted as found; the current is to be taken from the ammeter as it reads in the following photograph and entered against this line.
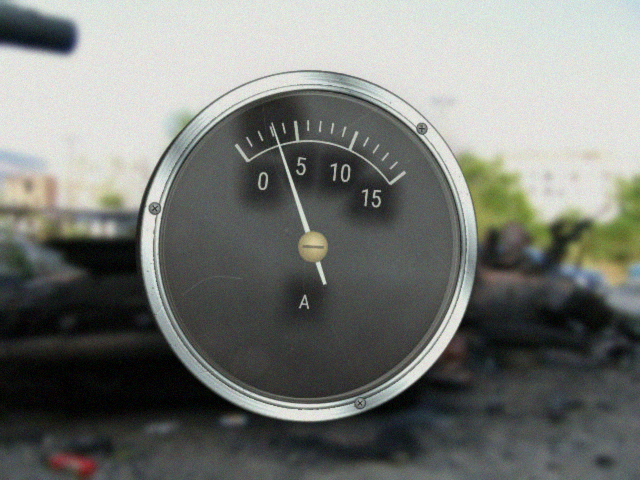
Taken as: 3 A
